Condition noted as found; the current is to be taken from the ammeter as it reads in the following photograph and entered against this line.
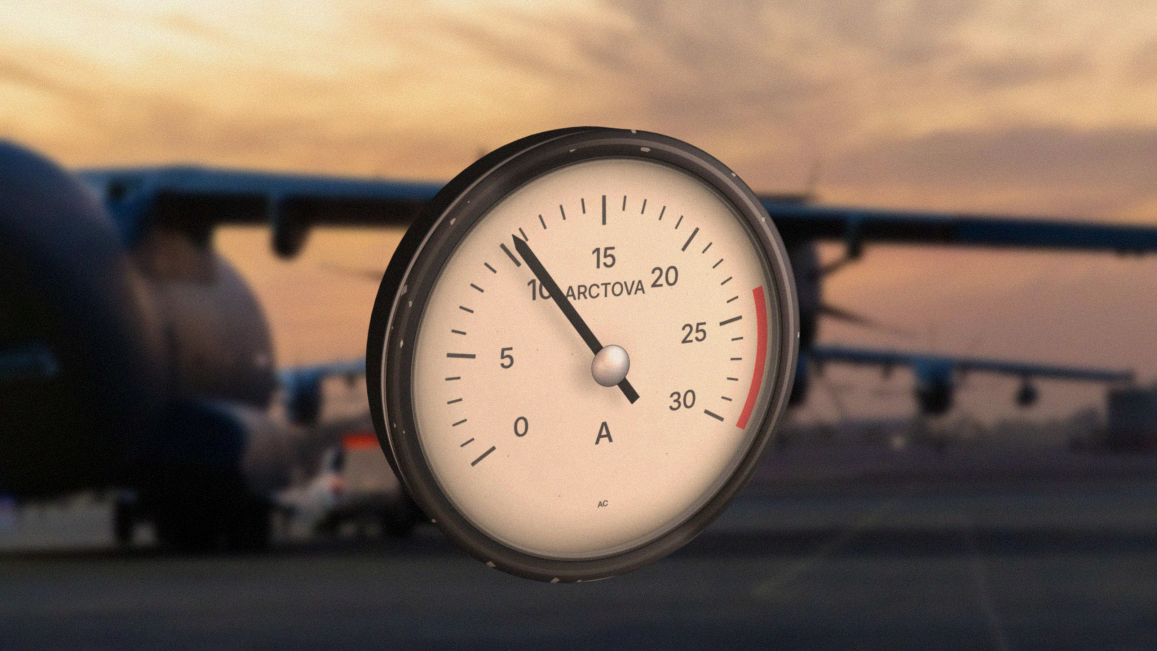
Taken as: 10.5 A
